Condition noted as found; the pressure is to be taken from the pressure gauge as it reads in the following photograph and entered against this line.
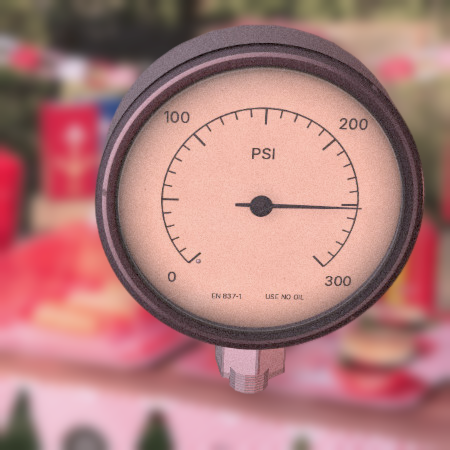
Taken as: 250 psi
